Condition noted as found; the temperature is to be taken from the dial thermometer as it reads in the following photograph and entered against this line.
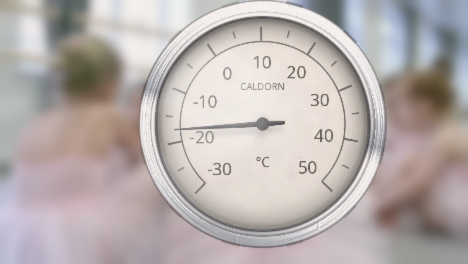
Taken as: -17.5 °C
